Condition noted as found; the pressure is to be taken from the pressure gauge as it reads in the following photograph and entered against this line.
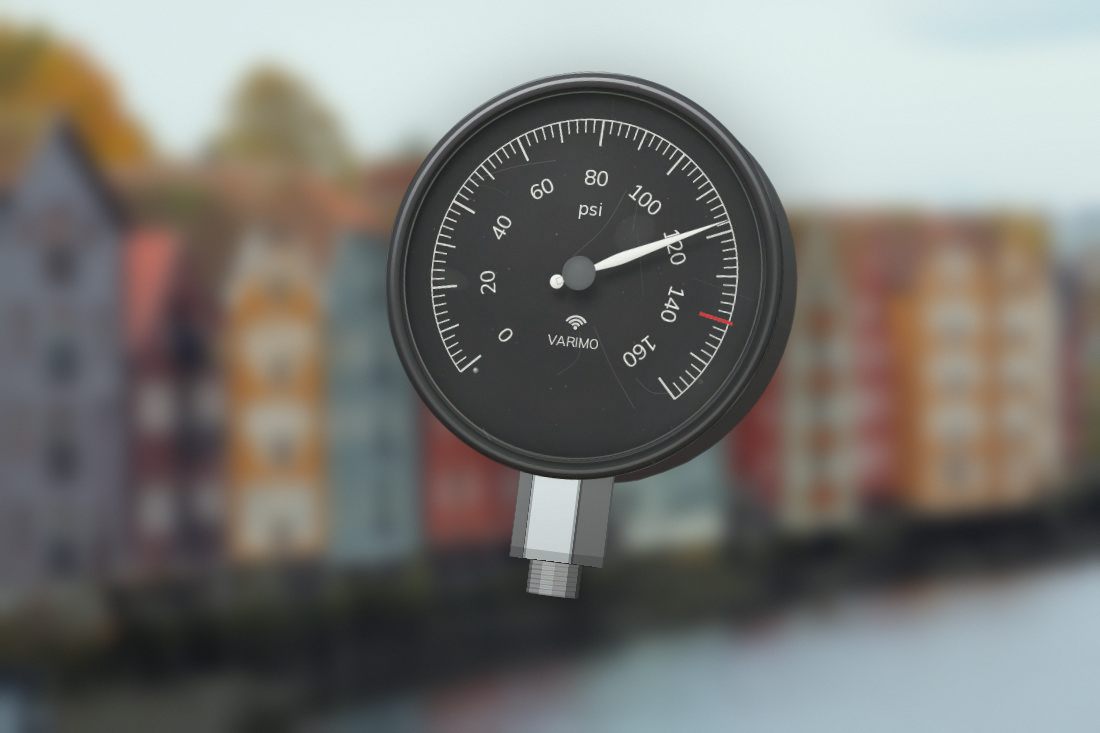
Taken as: 118 psi
